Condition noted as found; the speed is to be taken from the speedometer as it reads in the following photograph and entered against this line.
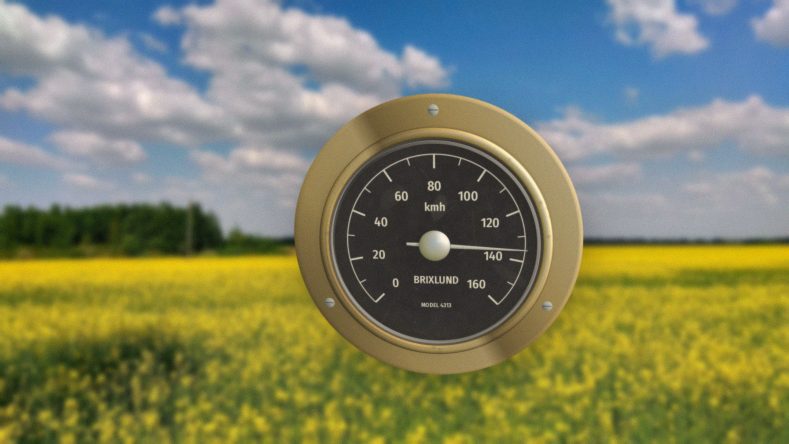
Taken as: 135 km/h
